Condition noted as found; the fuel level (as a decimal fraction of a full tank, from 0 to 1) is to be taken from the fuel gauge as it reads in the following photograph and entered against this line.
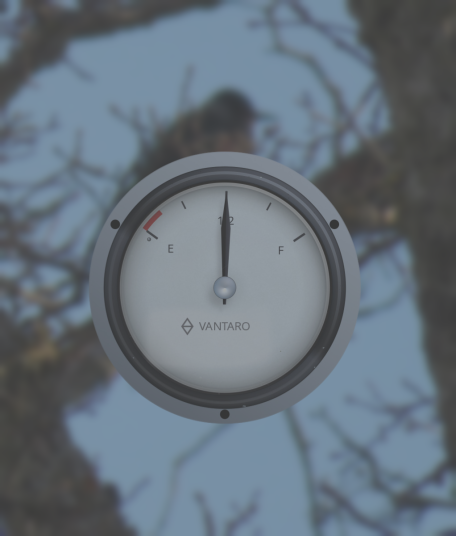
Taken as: 0.5
